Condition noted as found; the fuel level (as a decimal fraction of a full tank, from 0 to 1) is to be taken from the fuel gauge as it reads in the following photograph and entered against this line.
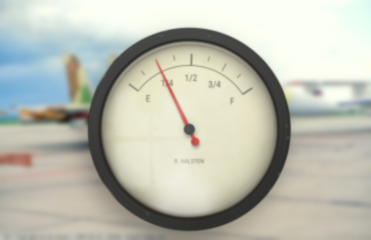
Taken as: 0.25
